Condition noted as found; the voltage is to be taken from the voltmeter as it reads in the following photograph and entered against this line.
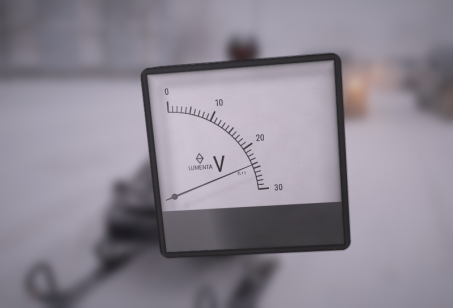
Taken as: 24 V
